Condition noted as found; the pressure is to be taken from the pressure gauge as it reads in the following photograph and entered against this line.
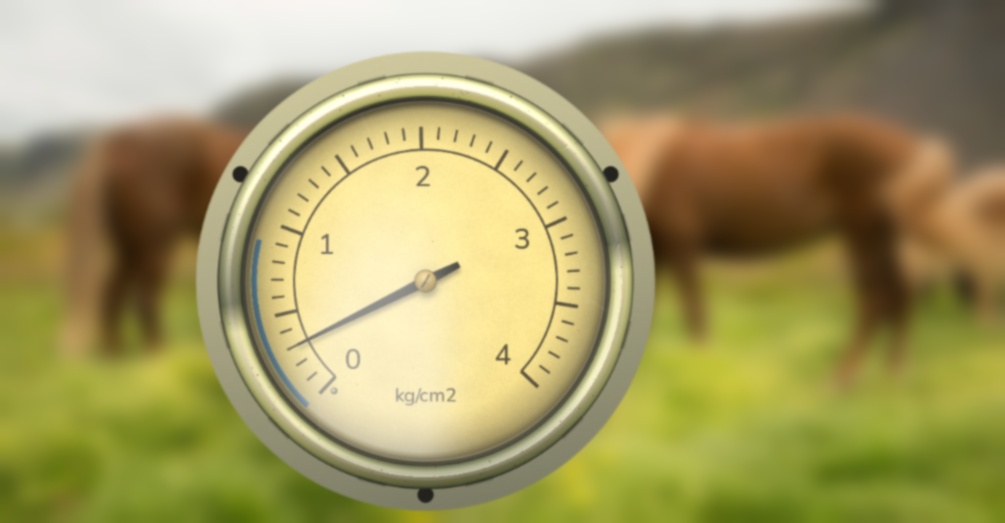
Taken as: 0.3 kg/cm²
